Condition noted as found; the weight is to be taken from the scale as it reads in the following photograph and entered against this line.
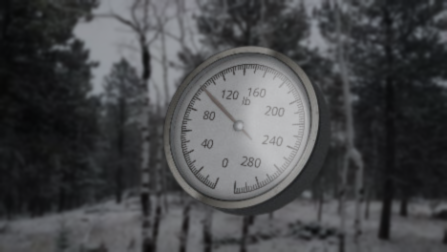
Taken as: 100 lb
